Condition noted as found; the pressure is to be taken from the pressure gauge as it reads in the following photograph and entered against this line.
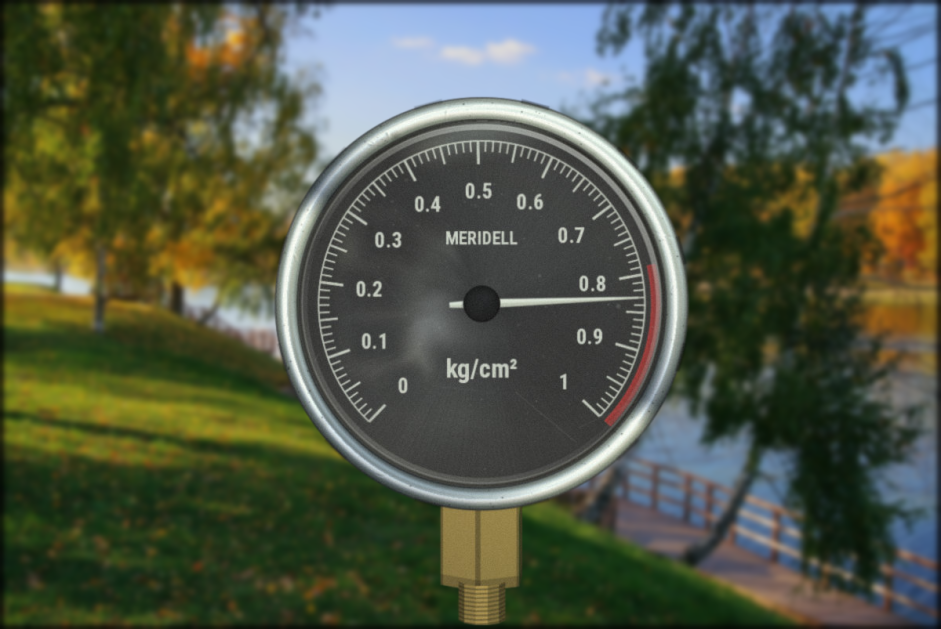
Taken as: 0.83 kg/cm²
